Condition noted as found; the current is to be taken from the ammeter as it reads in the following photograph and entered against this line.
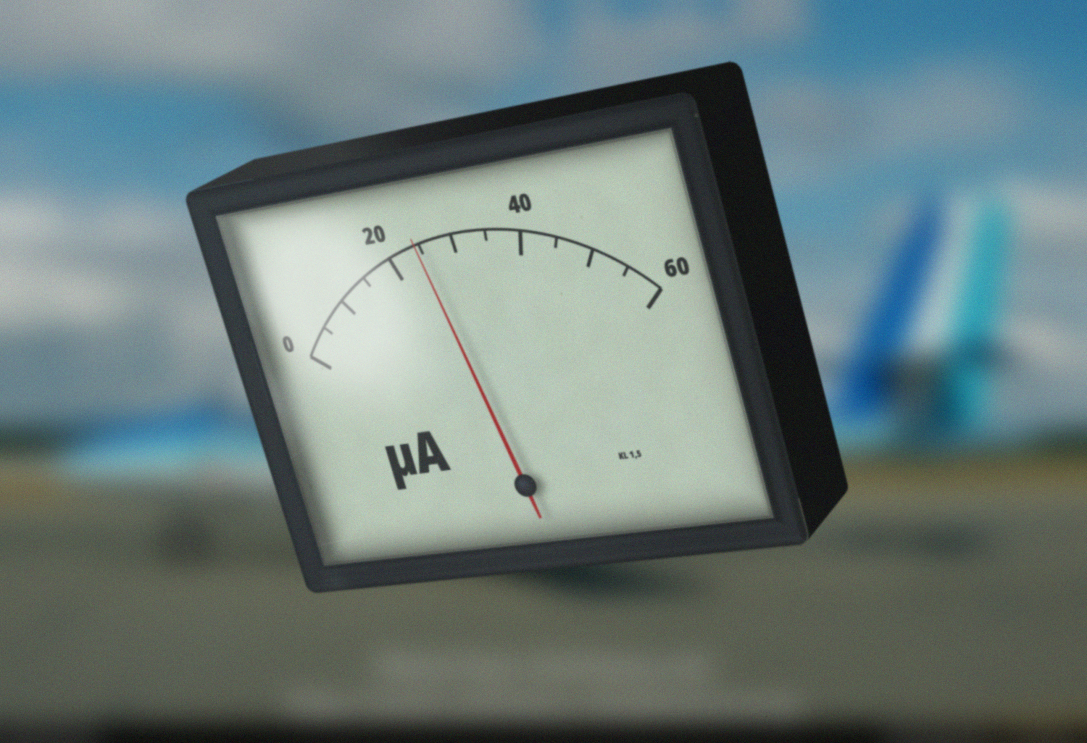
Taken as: 25 µA
